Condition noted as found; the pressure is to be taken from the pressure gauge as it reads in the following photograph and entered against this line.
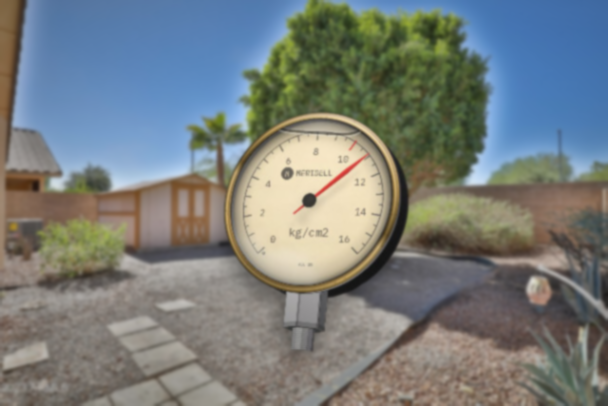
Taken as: 11 kg/cm²
